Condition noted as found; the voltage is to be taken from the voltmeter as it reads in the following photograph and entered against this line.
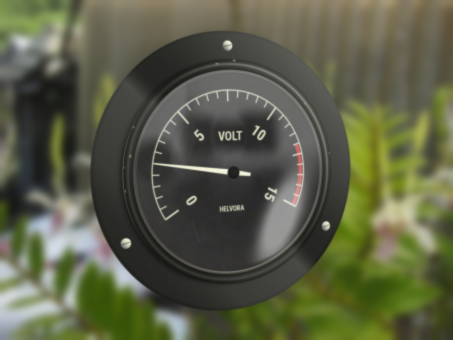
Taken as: 2.5 V
